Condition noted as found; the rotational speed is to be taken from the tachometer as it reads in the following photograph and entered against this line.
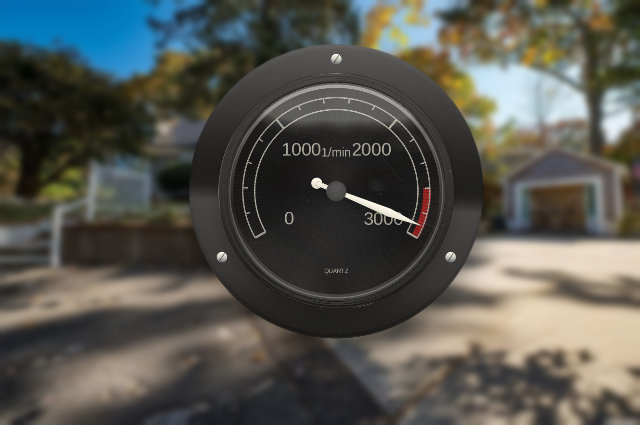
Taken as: 2900 rpm
